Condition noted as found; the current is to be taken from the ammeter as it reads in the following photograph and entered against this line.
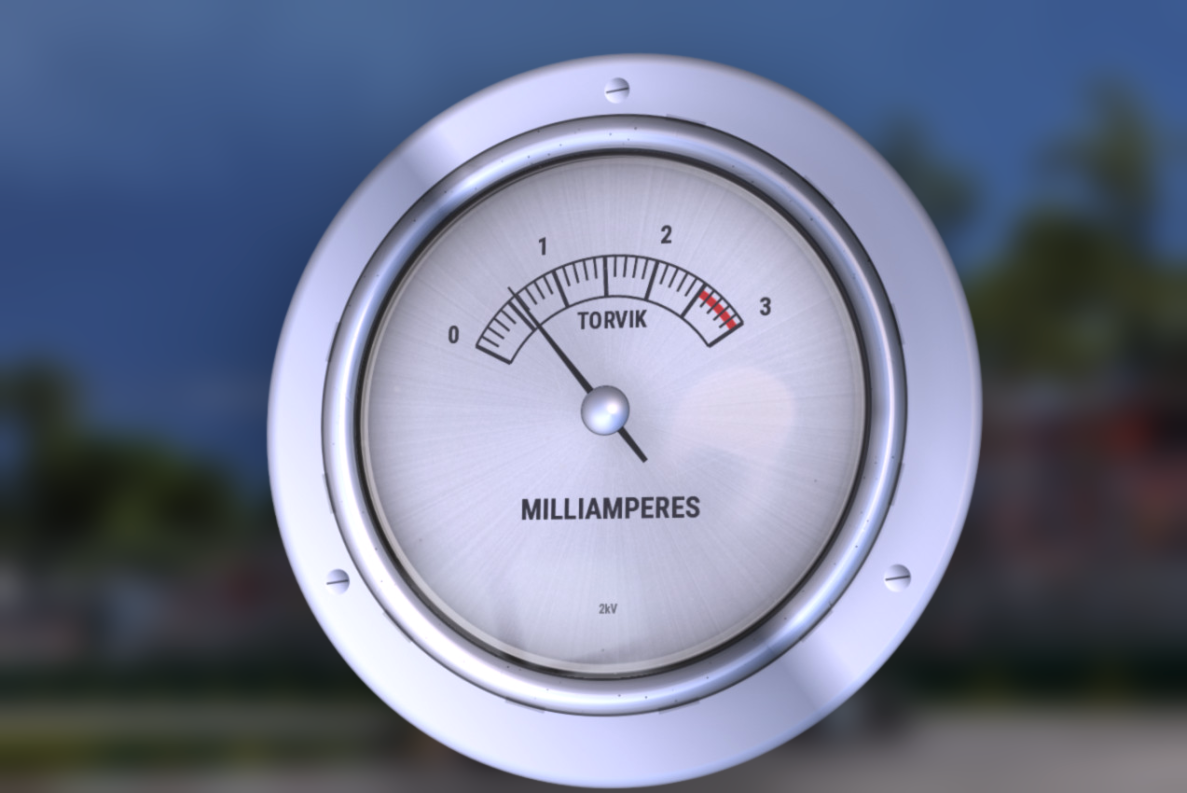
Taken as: 0.6 mA
